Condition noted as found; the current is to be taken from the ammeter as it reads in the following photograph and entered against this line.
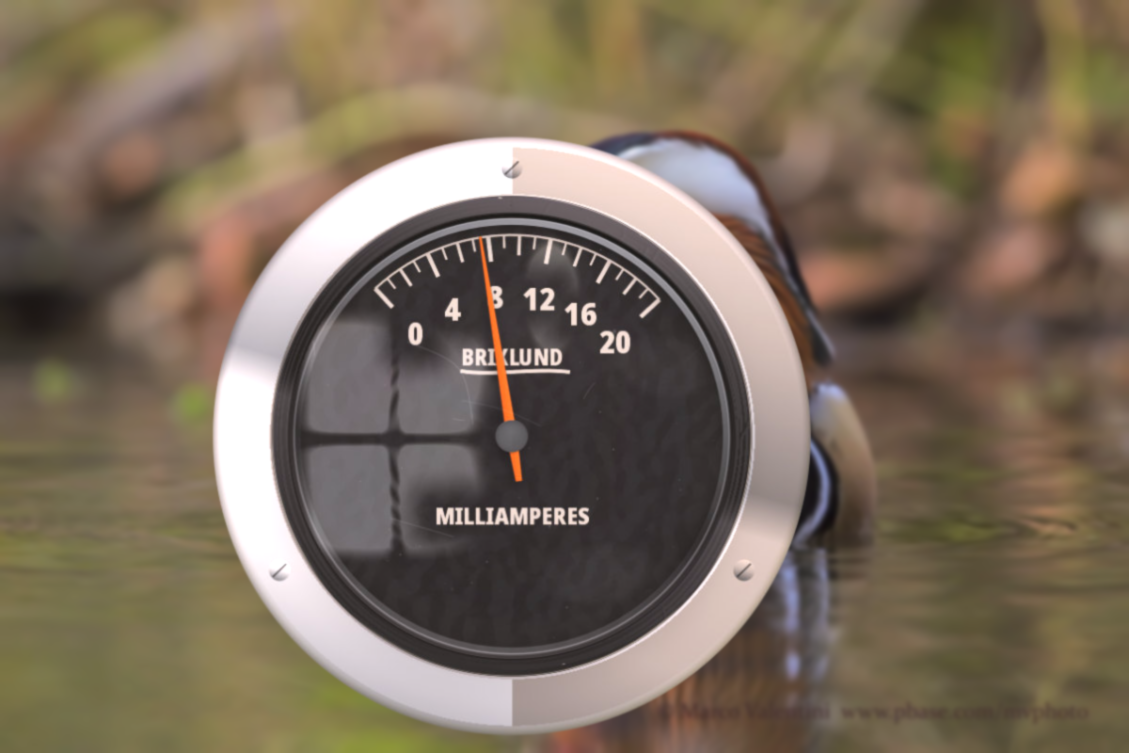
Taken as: 7.5 mA
